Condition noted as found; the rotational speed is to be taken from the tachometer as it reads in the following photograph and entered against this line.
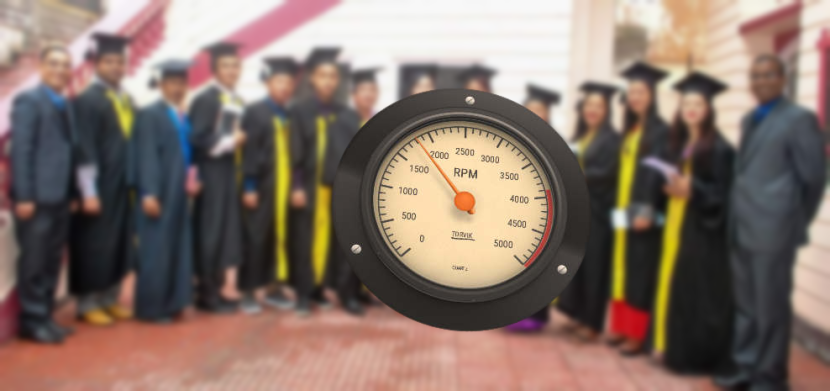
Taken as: 1800 rpm
